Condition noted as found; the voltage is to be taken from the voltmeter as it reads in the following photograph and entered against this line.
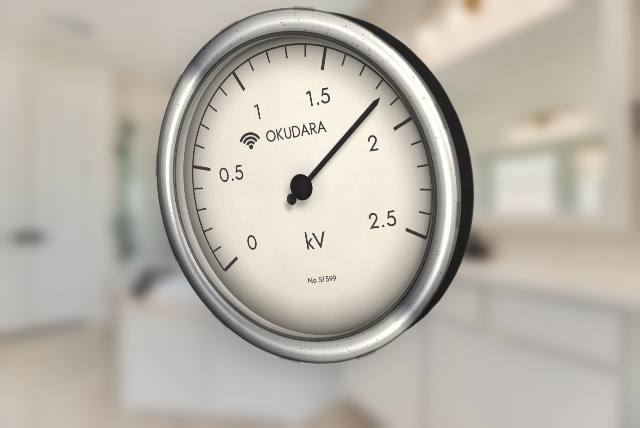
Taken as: 1.85 kV
